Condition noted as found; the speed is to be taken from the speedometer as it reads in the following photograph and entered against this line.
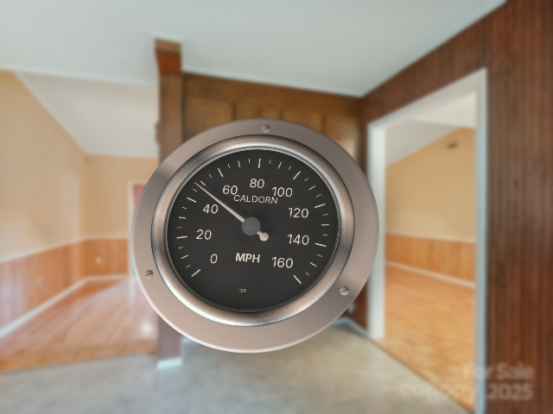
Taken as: 47.5 mph
